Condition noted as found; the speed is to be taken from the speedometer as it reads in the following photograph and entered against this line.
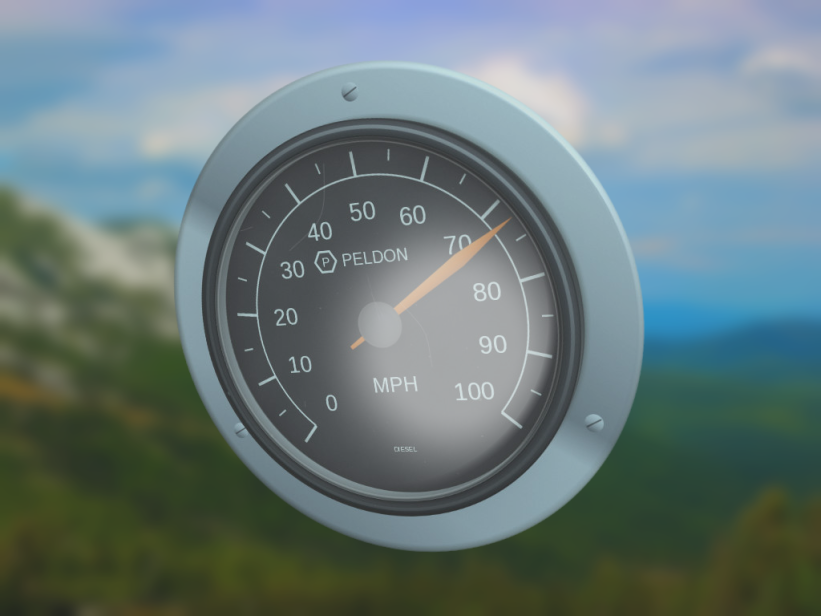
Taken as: 72.5 mph
